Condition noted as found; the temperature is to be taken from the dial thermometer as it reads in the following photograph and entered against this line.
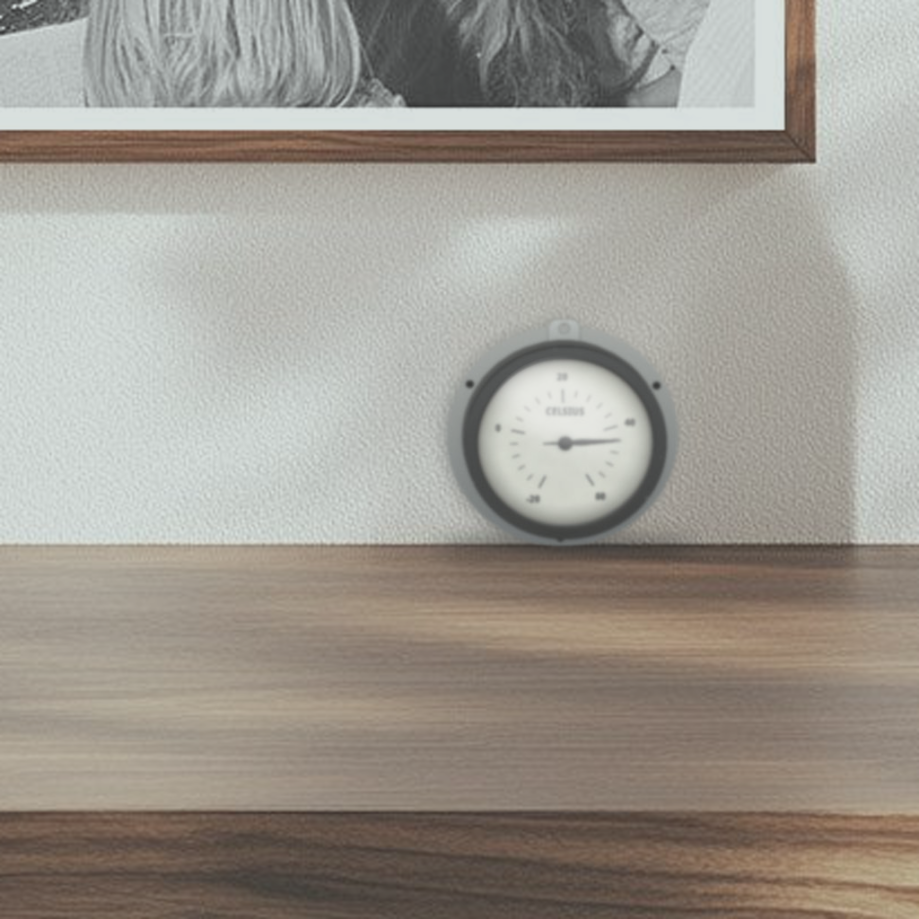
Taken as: 44 °C
